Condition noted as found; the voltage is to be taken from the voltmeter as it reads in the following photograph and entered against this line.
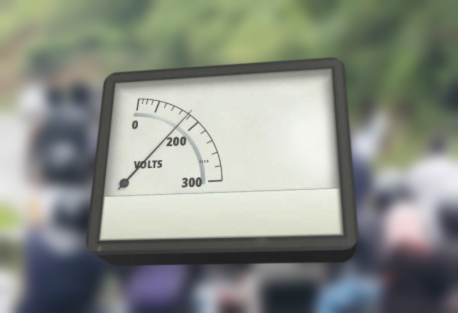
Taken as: 180 V
